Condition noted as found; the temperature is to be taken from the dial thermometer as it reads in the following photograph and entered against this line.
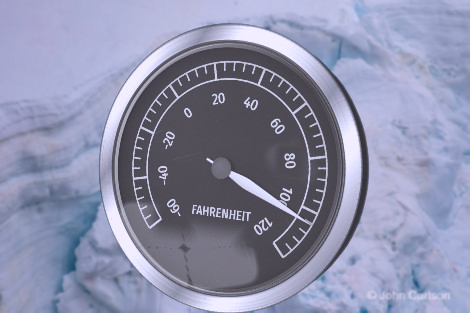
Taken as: 104 °F
